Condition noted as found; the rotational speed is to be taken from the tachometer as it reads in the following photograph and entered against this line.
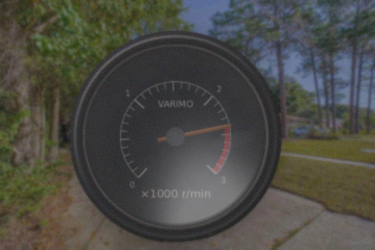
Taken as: 2400 rpm
